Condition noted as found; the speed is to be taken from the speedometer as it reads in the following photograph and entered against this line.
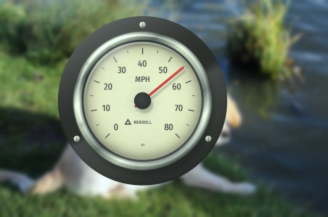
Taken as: 55 mph
